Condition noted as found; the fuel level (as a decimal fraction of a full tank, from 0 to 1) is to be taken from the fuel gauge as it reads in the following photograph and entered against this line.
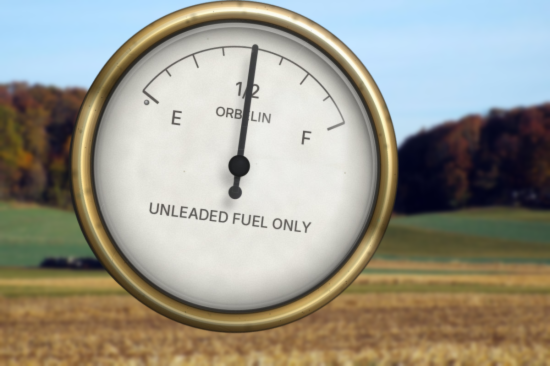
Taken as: 0.5
